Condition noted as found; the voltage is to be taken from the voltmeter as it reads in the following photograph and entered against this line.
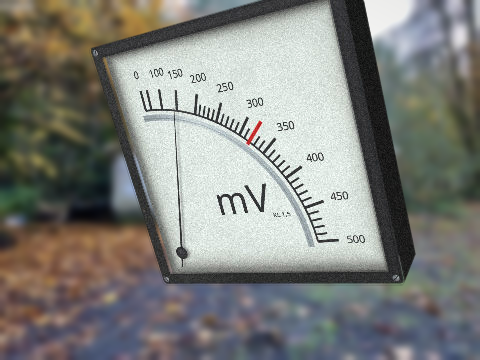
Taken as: 150 mV
